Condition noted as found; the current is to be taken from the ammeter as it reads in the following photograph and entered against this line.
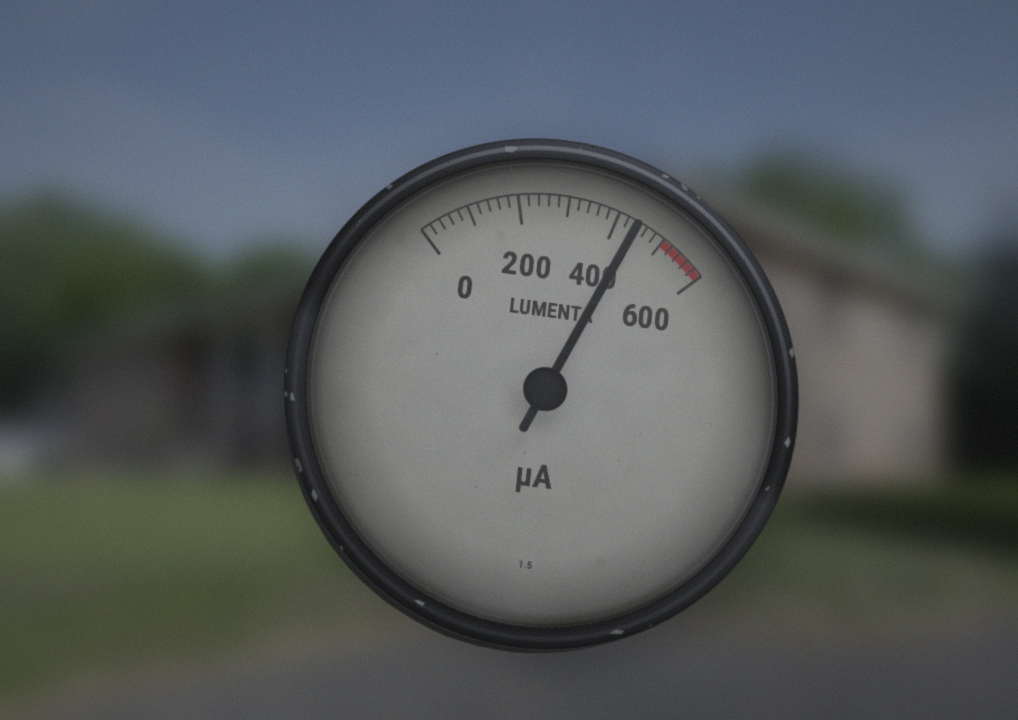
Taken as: 440 µA
